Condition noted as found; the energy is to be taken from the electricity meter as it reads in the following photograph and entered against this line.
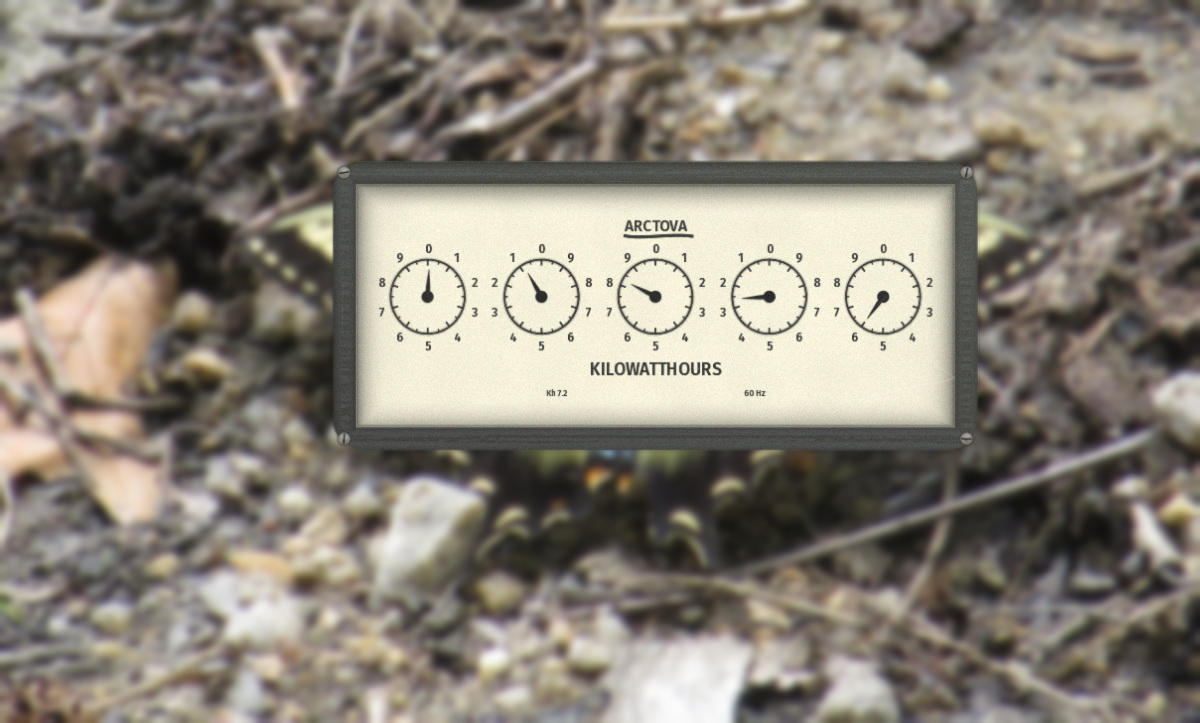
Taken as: 826 kWh
